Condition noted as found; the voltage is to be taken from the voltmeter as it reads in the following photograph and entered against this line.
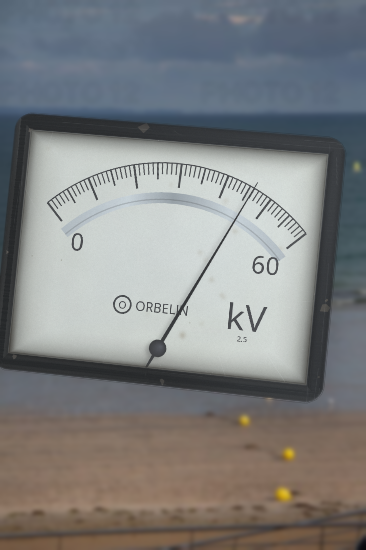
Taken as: 46 kV
